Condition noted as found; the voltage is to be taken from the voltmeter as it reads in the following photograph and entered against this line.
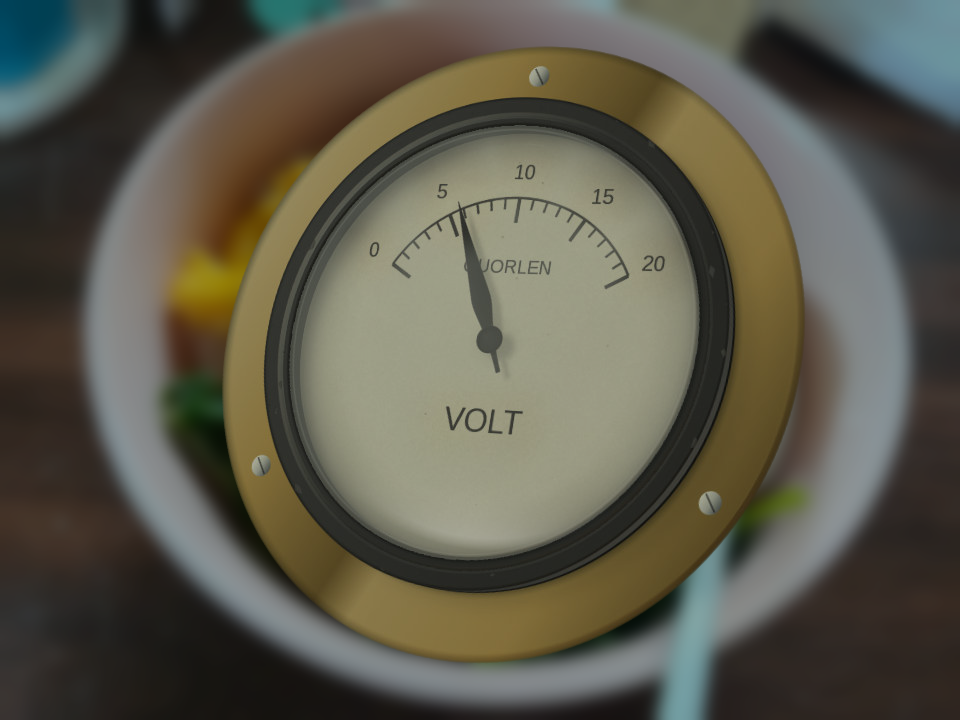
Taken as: 6 V
